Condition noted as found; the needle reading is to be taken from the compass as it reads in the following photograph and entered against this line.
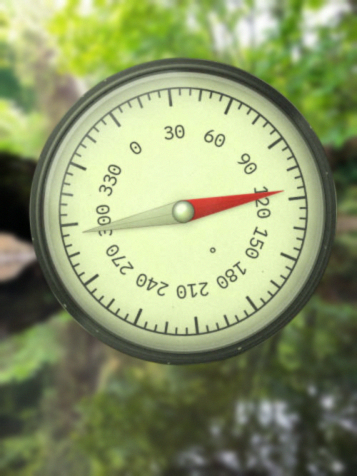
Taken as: 115 °
